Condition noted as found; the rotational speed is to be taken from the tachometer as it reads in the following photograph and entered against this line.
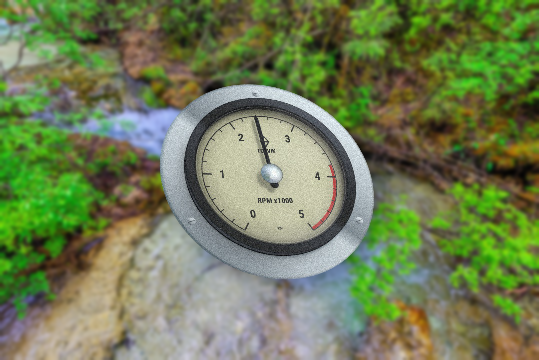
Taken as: 2400 rpm
